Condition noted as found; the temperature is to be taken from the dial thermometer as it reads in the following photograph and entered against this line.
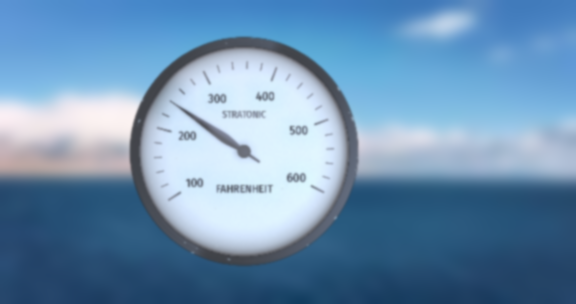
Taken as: 240 °F
